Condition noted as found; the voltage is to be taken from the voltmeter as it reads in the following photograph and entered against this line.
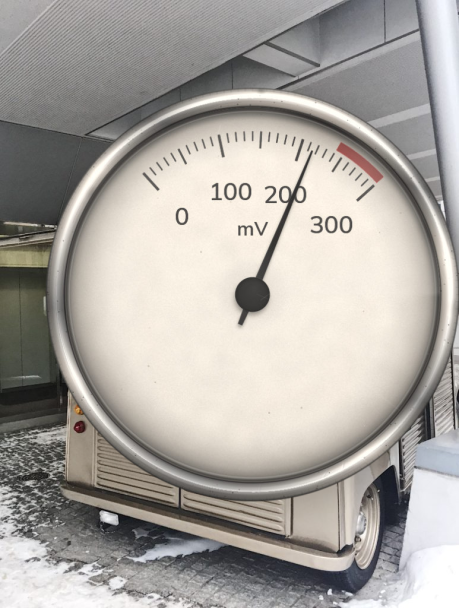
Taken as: 215 mV
